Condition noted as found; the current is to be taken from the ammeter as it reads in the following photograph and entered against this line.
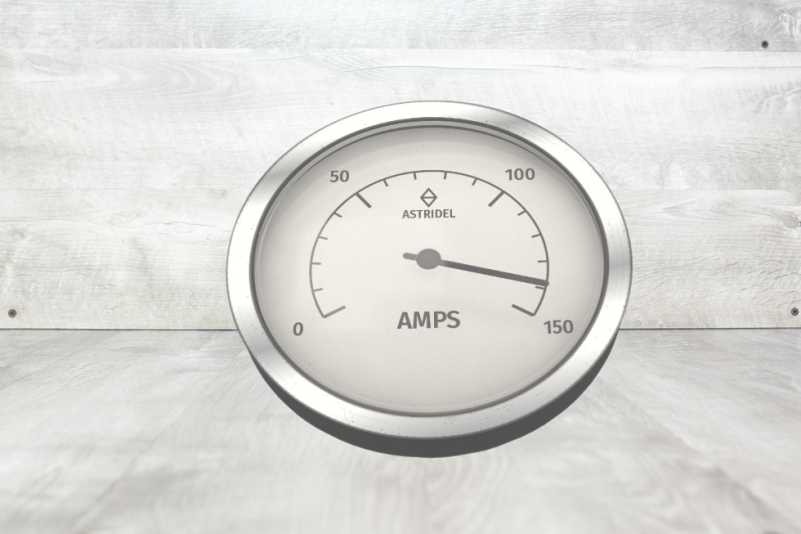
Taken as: 140 A
